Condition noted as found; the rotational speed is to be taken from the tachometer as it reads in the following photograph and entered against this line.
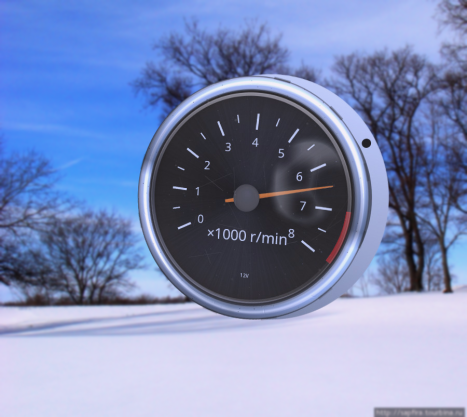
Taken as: 6500 rpm
